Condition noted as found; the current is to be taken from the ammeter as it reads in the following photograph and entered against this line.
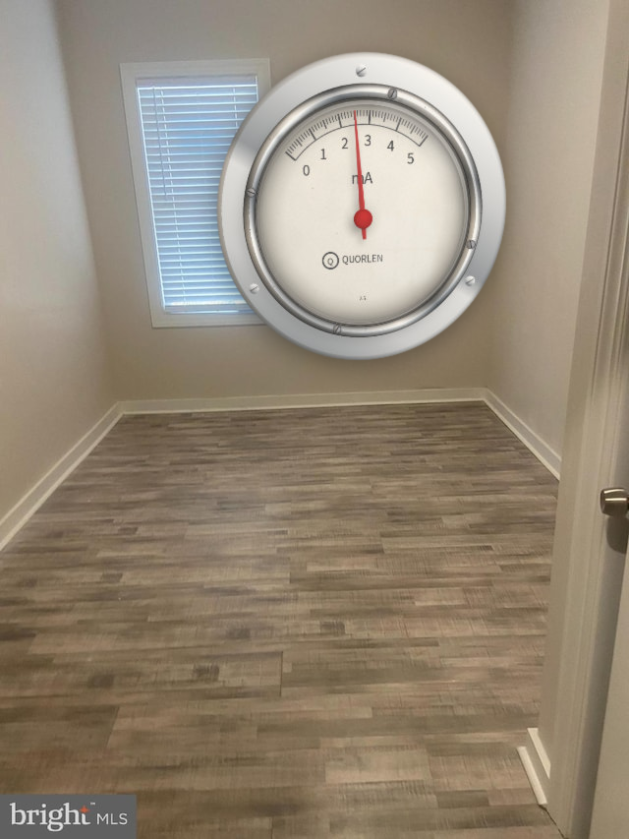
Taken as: 2.5 mA
